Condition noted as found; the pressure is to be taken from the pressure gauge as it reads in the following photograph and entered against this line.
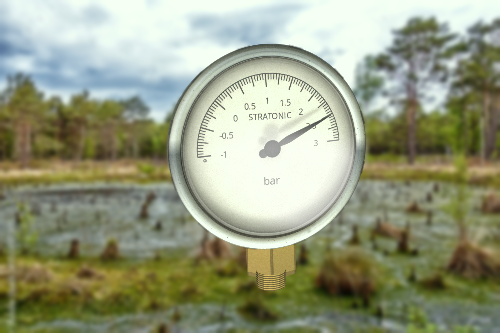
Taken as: 2.5 bar
